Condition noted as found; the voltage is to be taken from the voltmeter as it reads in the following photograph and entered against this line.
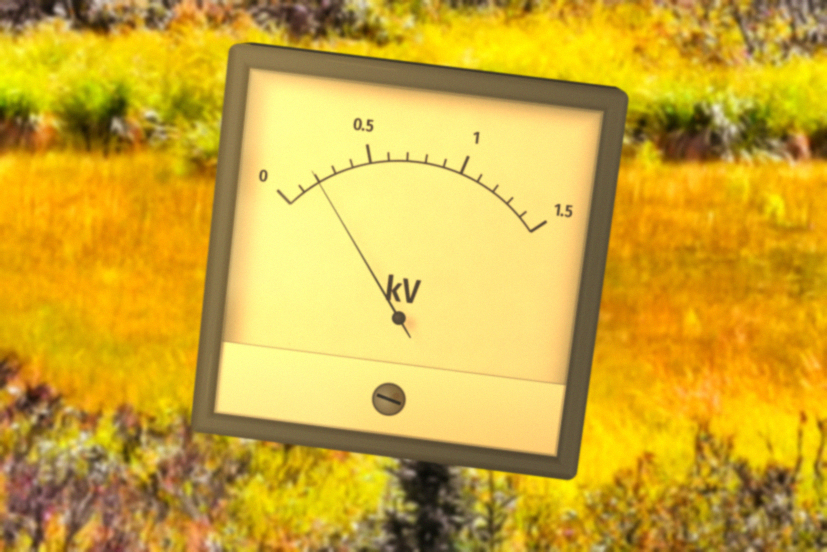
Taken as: 0.2 kV
